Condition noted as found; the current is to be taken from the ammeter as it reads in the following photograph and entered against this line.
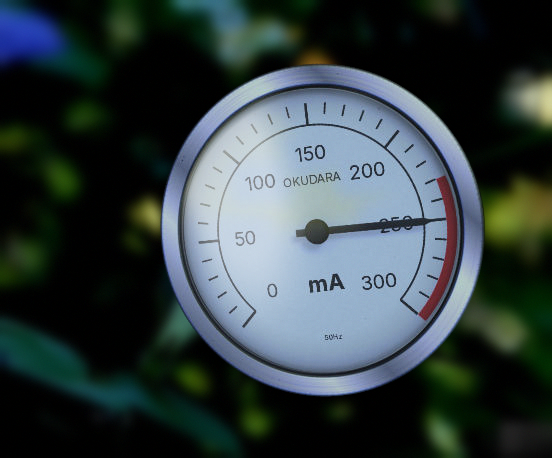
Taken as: 250 mA
